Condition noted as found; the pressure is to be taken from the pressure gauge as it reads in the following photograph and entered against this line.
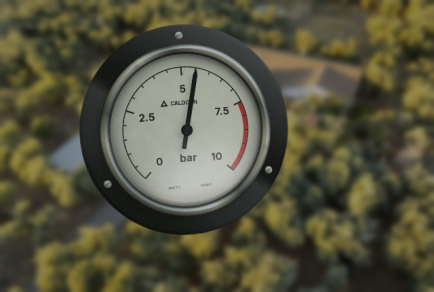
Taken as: 5.5 bar
